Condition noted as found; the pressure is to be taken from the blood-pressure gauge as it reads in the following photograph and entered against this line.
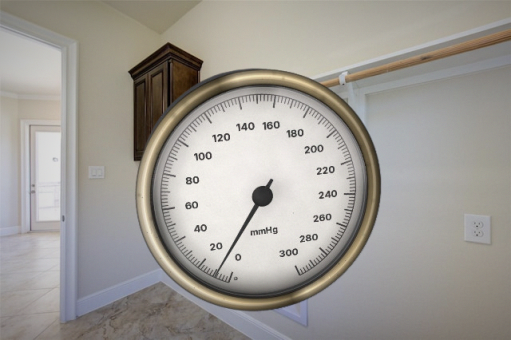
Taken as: 10 mmHg
